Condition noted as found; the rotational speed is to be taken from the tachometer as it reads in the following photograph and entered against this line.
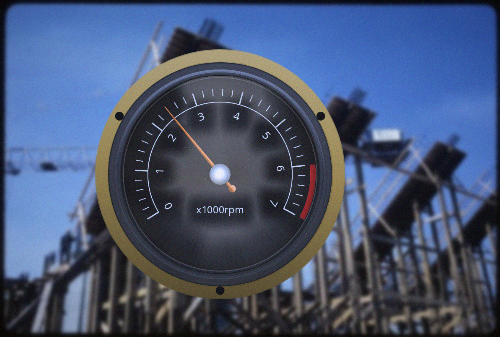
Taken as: 2400 rpm
